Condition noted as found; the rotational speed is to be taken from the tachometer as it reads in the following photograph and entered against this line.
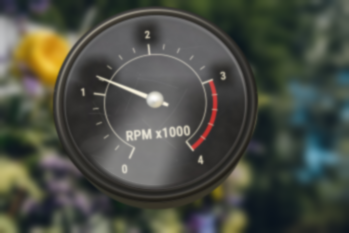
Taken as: 1200 rpm
